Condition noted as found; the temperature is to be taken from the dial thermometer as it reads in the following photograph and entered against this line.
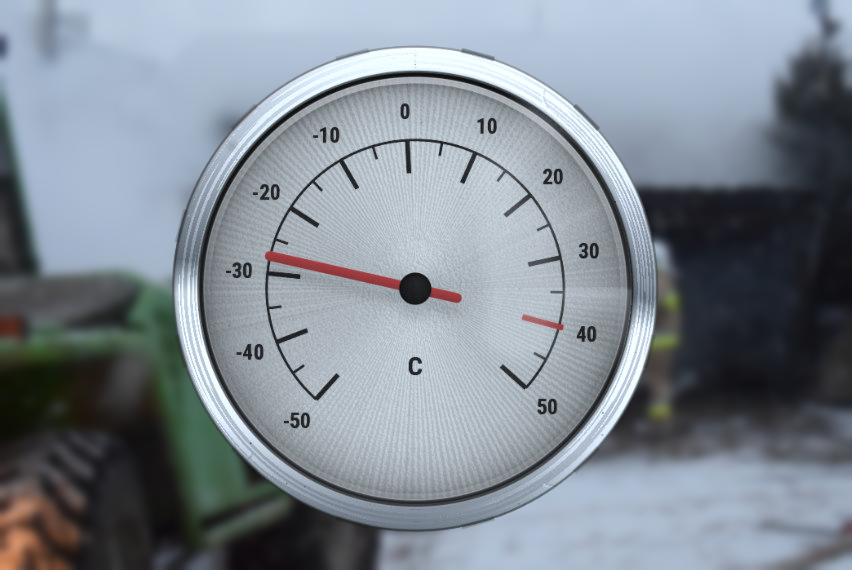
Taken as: -27.5 °C
